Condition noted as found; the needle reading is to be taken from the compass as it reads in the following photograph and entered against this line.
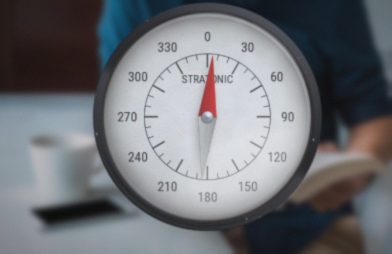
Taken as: 5 °
